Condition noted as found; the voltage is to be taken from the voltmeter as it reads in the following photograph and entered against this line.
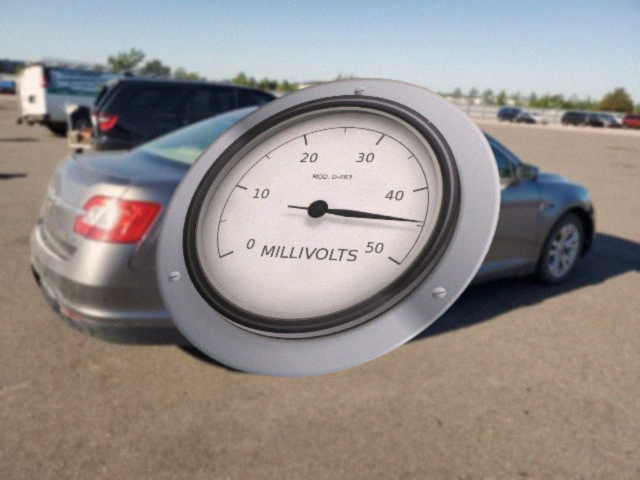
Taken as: 45 mV
